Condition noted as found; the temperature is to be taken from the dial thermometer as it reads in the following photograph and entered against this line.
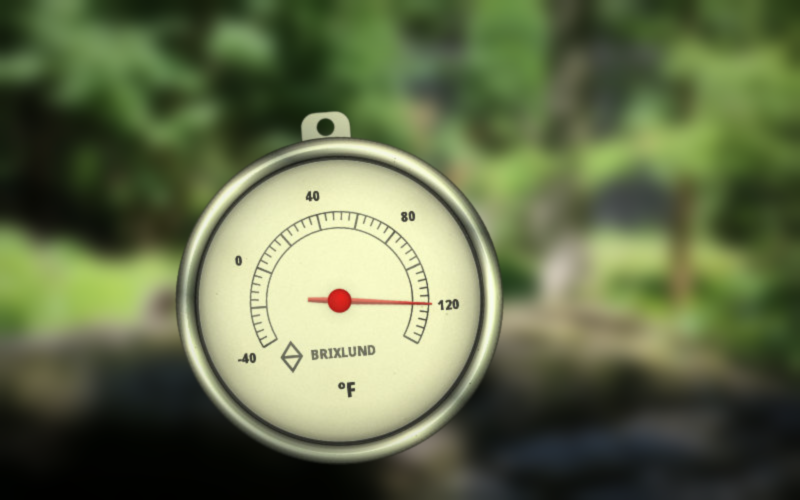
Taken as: 120 °F
